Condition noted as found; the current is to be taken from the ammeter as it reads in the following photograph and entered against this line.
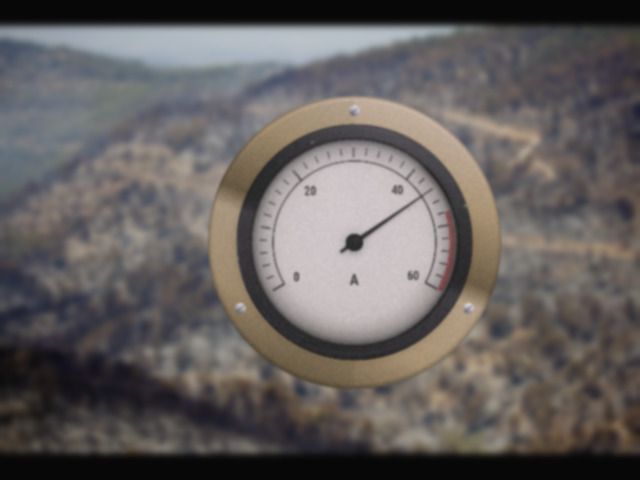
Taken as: 44 A
